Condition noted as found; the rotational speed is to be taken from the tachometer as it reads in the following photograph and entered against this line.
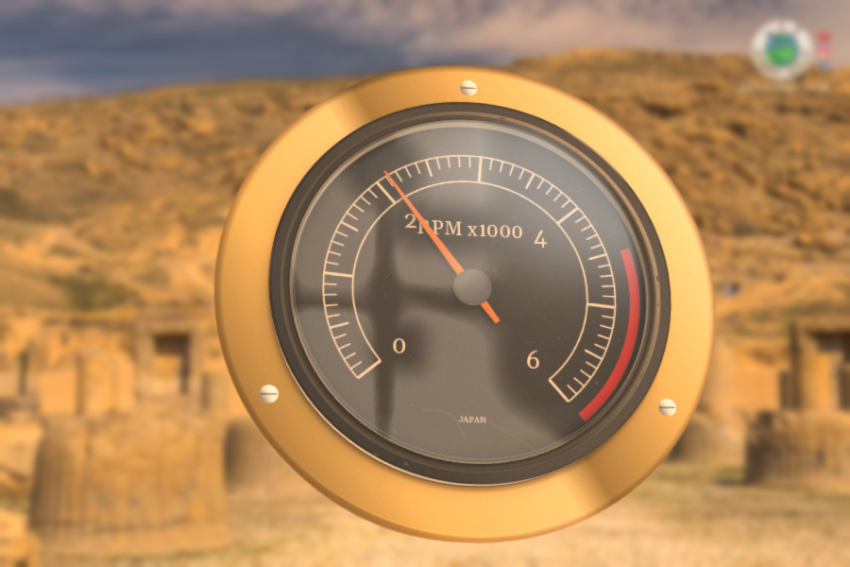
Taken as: 2100 rpm
